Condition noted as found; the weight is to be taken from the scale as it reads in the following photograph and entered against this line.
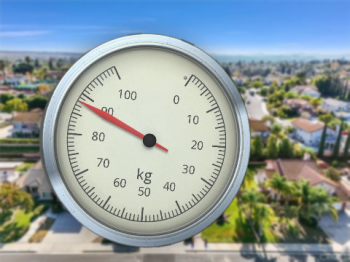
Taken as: 88 kg
